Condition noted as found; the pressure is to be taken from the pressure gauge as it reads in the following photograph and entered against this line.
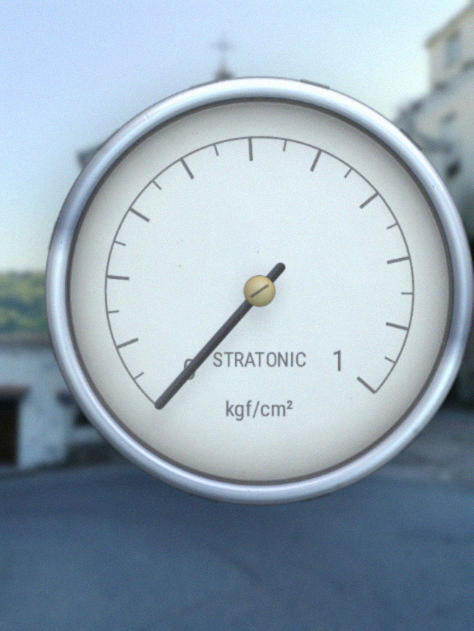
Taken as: 0 kg/cm²
